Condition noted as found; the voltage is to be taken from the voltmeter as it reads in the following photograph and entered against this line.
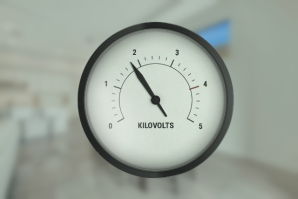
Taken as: 1.8 kV
